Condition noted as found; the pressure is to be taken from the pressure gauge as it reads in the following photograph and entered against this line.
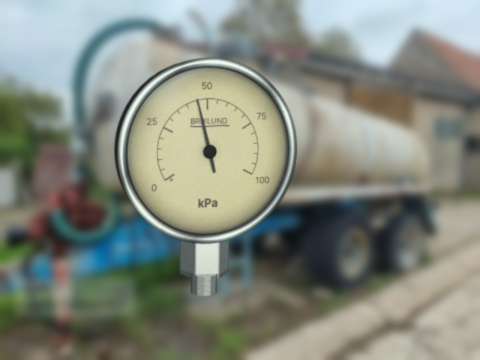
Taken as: 45 kPa
